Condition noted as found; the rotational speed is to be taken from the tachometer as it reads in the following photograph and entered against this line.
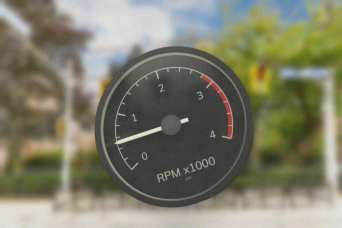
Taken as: 500 rpm
